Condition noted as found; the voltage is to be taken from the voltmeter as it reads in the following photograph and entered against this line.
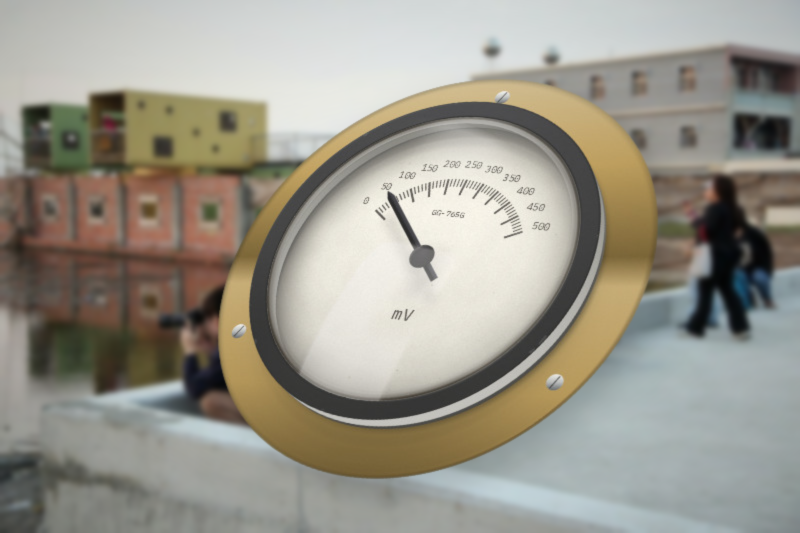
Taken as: 50 mV
